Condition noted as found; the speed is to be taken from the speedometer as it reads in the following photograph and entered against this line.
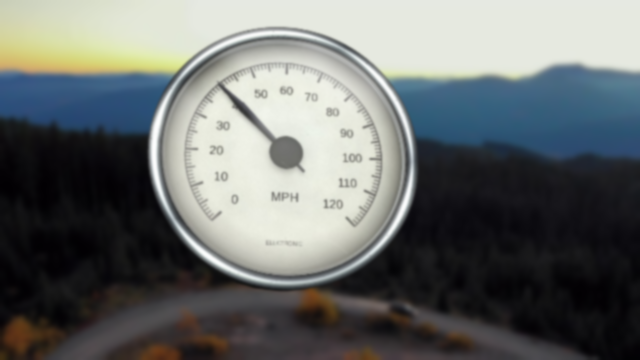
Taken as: 40 mph
